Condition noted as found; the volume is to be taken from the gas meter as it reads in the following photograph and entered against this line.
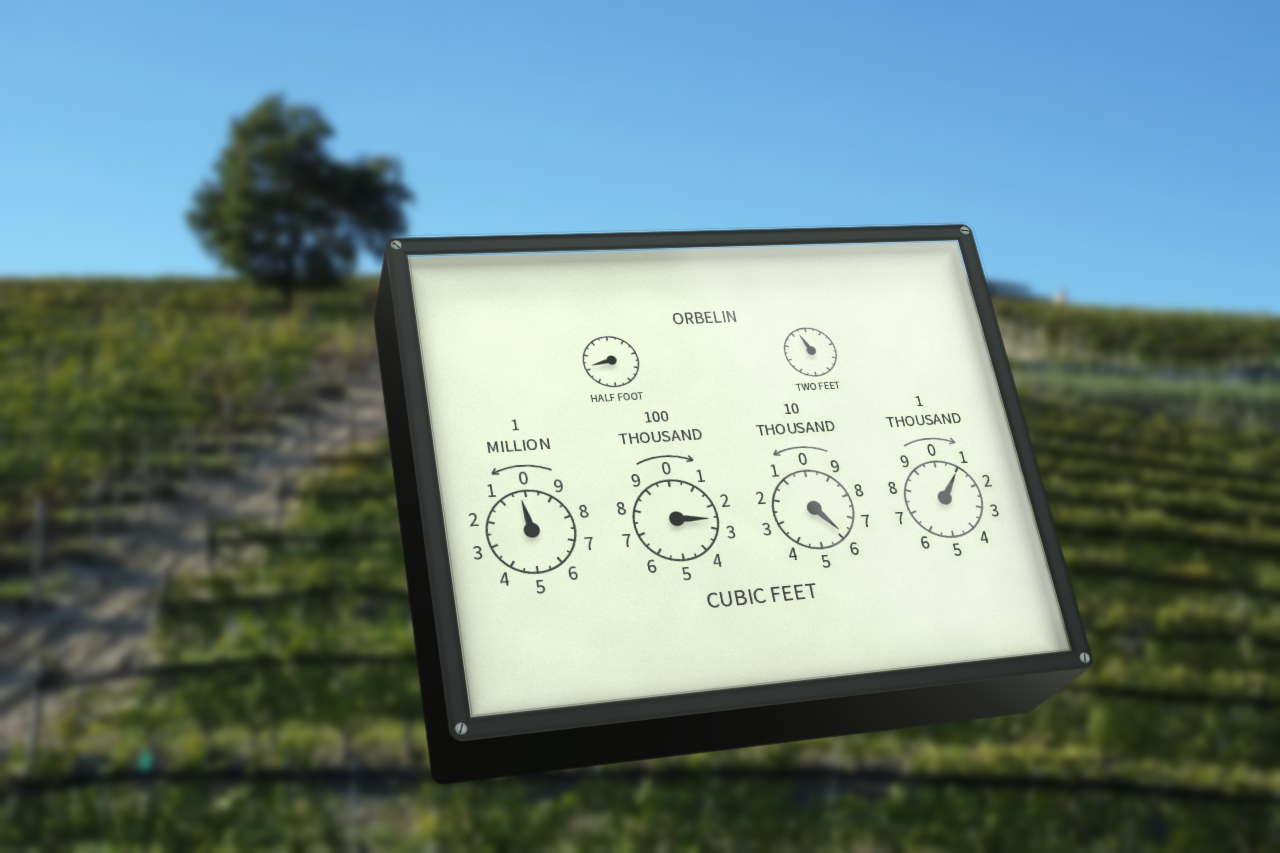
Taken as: 26100 ft³
